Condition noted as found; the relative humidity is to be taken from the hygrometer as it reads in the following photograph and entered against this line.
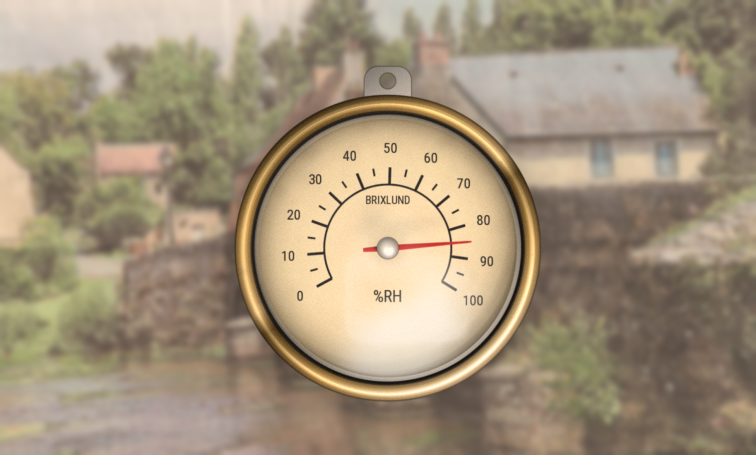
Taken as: 85 %
